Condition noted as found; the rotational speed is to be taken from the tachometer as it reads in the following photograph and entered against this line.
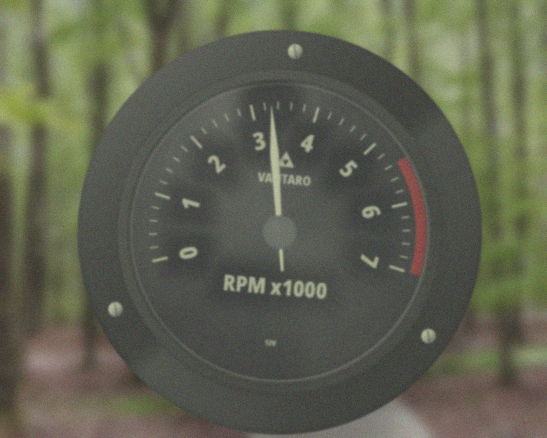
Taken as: 3300 rpm
